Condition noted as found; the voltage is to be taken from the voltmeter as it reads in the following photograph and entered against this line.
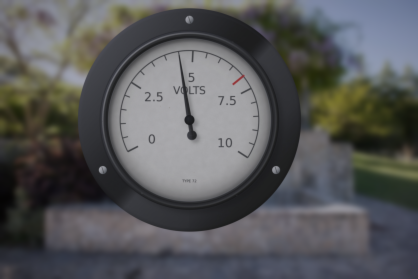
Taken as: 4.5 V
